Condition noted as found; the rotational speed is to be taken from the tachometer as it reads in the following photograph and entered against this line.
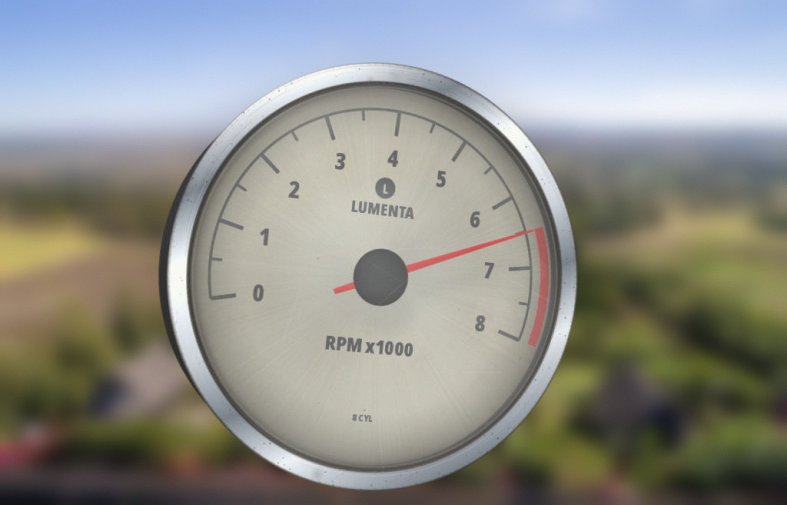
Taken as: 6500 rpm
